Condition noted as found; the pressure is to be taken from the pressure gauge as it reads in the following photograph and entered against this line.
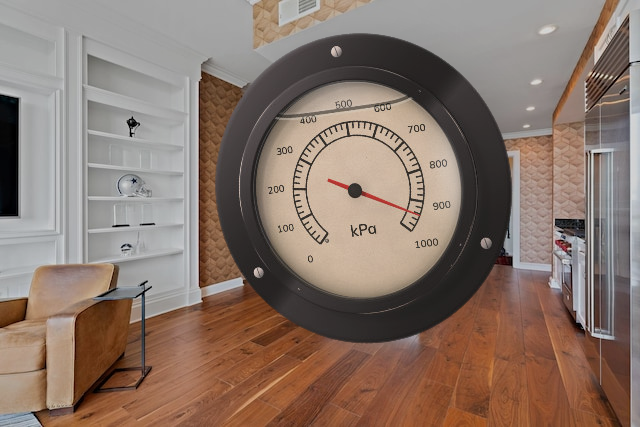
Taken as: 940 kPa
